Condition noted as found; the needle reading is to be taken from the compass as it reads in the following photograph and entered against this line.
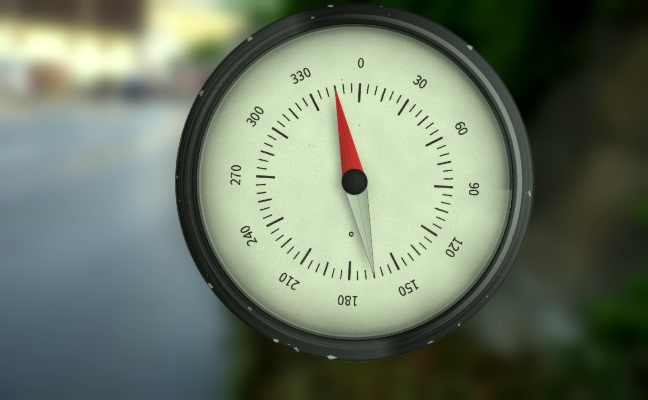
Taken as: 345 °
